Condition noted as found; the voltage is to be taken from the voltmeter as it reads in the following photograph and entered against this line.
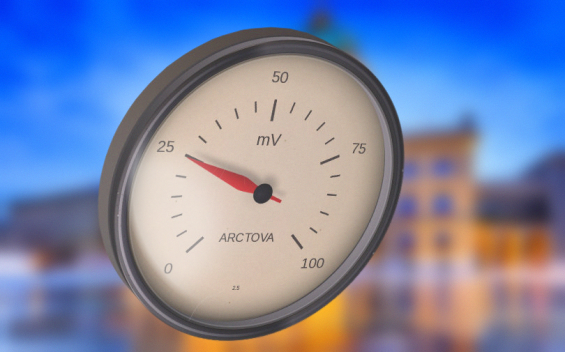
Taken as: 25 mV
